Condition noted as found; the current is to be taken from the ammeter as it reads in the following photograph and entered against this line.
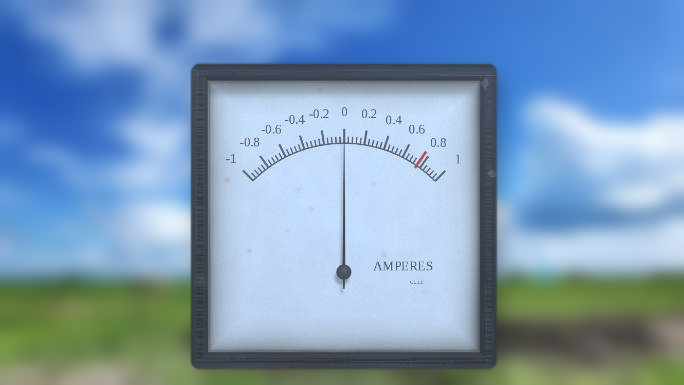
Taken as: 0 A
